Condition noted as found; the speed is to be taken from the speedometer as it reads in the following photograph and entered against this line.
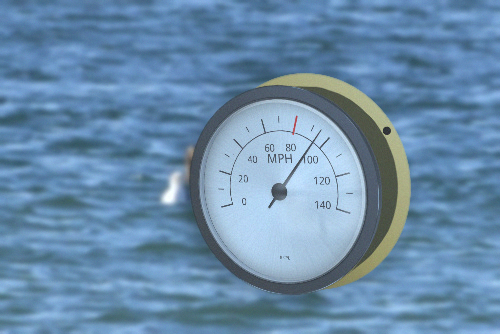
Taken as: 95 mph
